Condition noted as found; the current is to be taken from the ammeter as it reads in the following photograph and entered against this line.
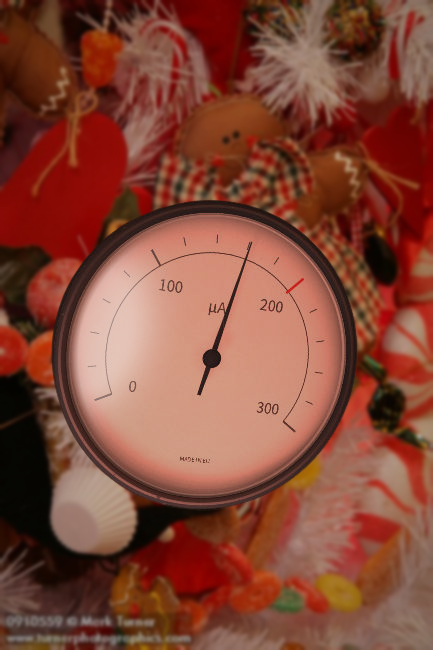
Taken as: 160 µA
